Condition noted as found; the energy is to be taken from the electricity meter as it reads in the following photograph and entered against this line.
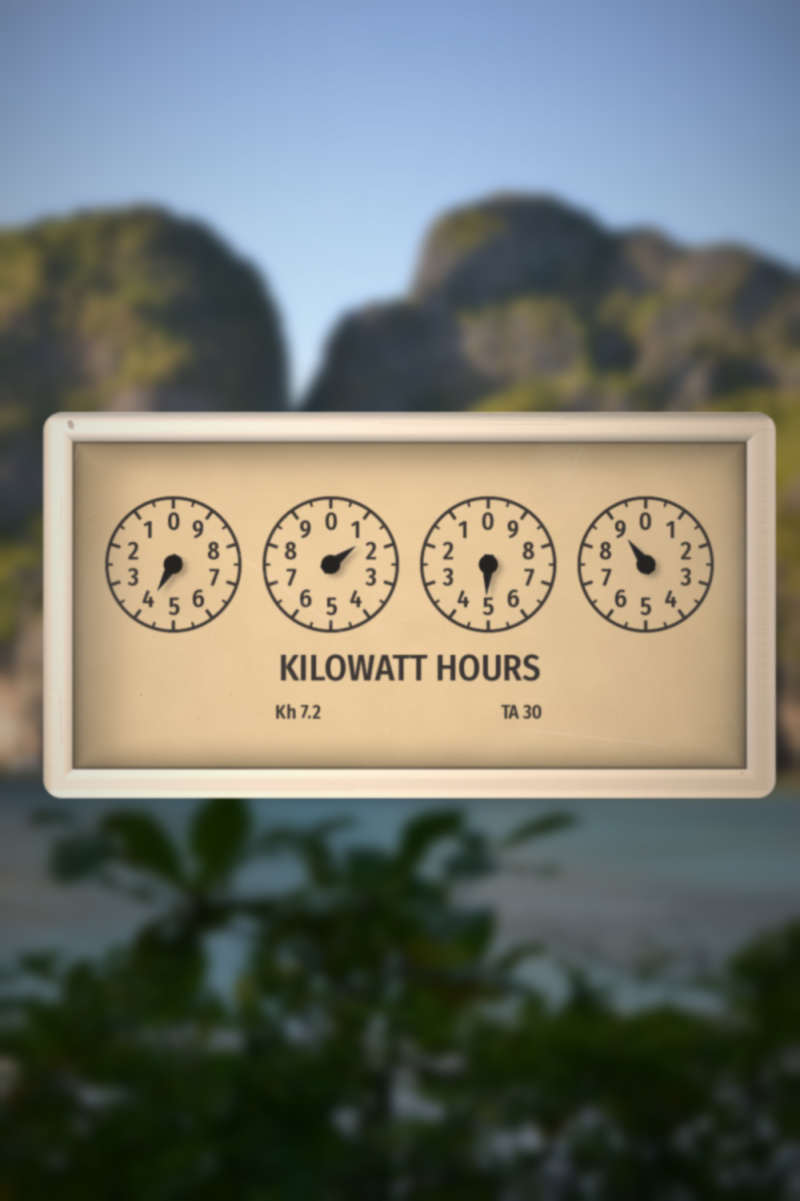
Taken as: 4149 kWh
